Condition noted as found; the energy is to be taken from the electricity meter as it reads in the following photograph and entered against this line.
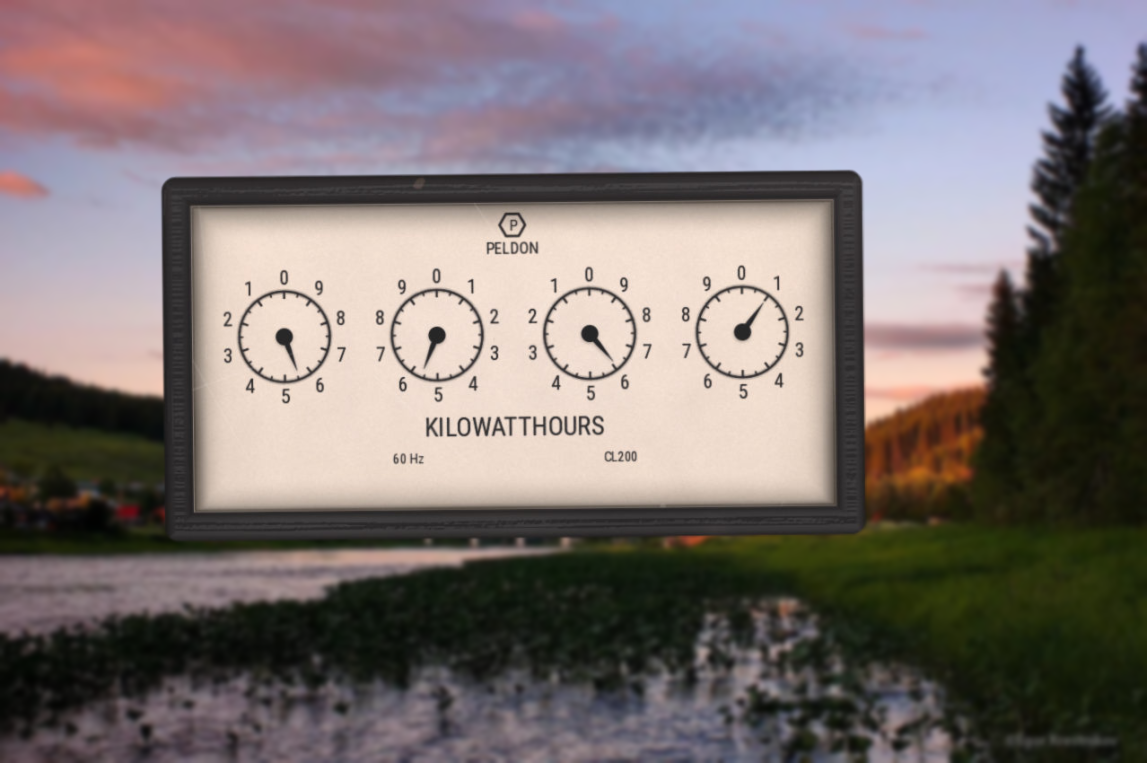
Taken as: 5561 kWh
